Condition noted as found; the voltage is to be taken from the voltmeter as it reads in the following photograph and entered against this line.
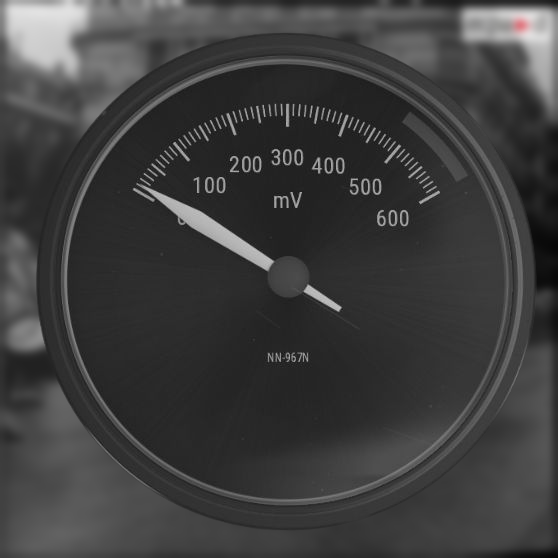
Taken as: 10 mV
